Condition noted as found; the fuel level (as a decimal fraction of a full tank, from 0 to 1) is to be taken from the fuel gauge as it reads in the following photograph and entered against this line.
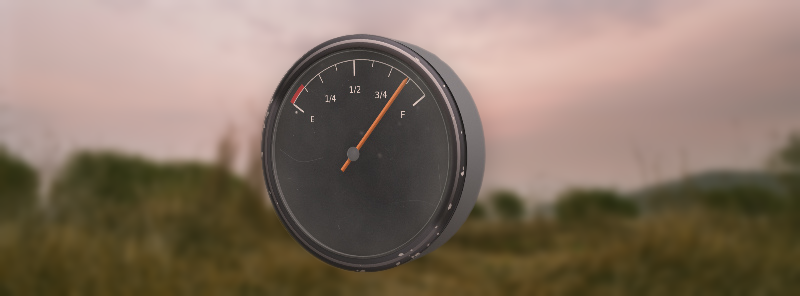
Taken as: 0.875
